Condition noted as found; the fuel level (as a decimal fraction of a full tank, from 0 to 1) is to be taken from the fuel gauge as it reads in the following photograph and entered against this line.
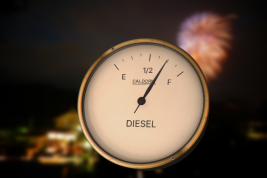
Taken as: 0.75
